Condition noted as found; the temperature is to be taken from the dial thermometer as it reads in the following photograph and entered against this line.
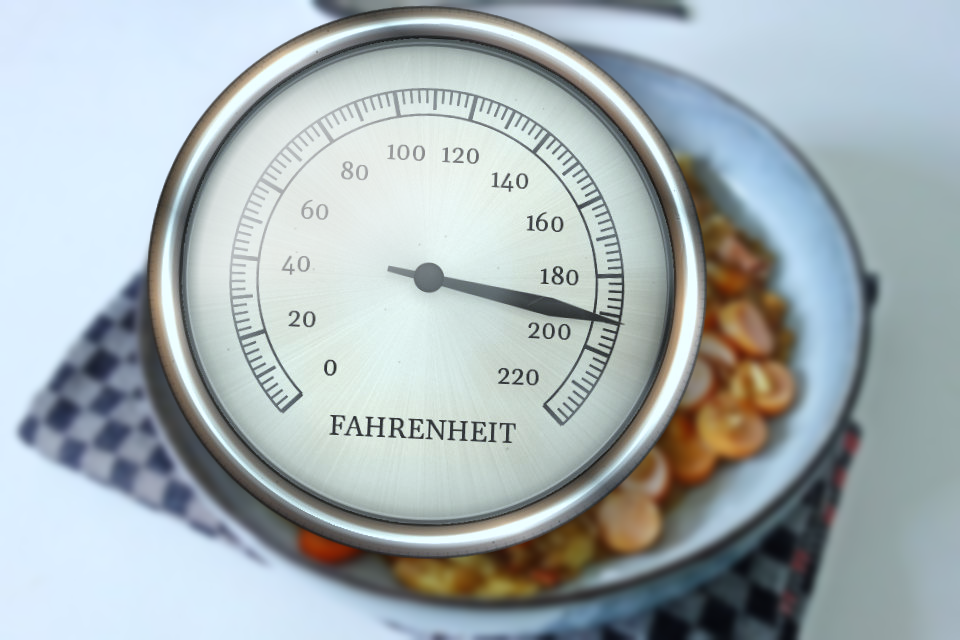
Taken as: 192 °F
